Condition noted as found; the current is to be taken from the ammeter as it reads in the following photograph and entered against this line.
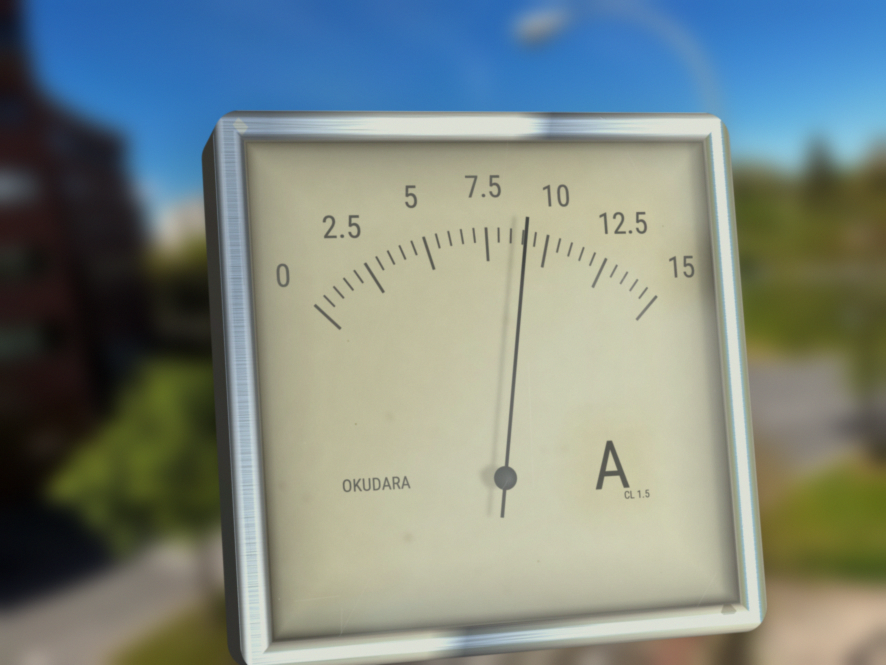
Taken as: 9 A
